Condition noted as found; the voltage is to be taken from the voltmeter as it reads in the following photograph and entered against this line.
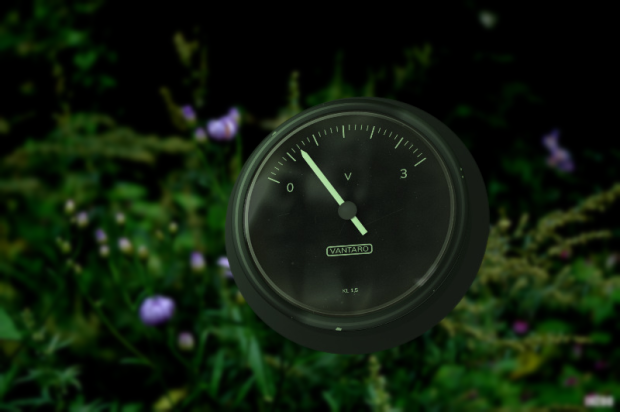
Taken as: 0.7 V
